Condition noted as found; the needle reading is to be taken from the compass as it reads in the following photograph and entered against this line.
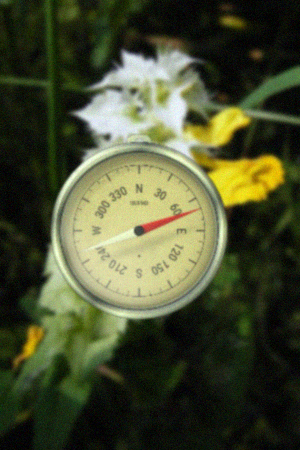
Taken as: 70 °
